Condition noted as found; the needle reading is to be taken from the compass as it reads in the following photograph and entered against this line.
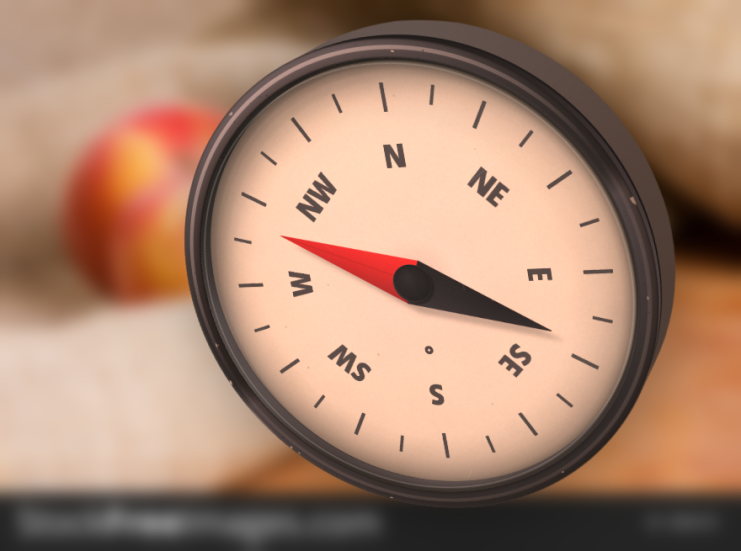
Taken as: 292.5 °
